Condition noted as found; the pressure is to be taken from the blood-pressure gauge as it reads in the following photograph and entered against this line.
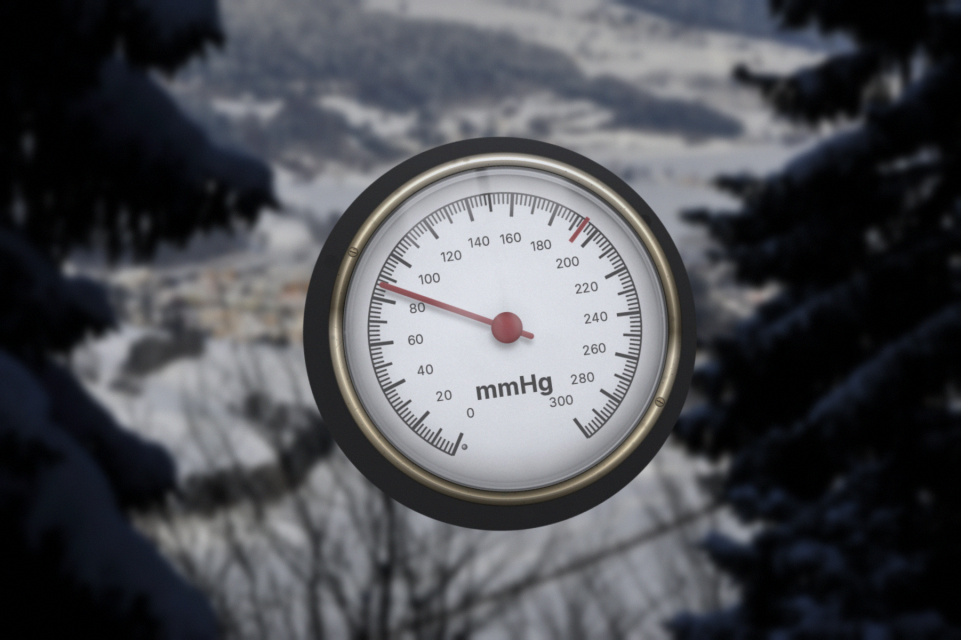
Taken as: 86 mmHg
